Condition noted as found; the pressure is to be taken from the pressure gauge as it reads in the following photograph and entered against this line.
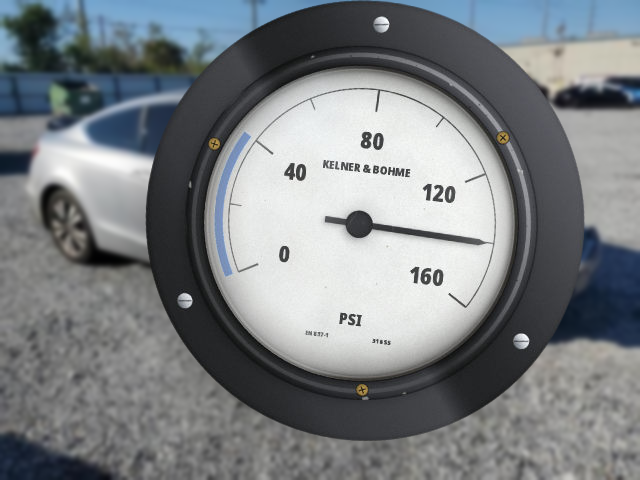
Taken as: 140 psi
